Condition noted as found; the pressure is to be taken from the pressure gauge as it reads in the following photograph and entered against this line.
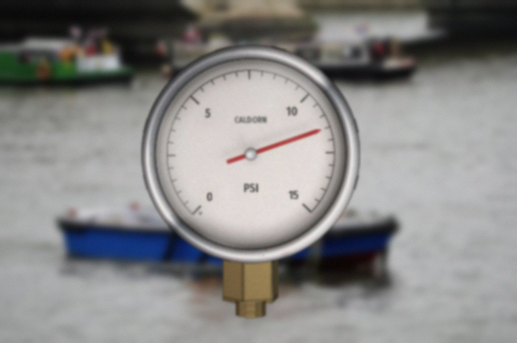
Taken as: 11.5 psi
